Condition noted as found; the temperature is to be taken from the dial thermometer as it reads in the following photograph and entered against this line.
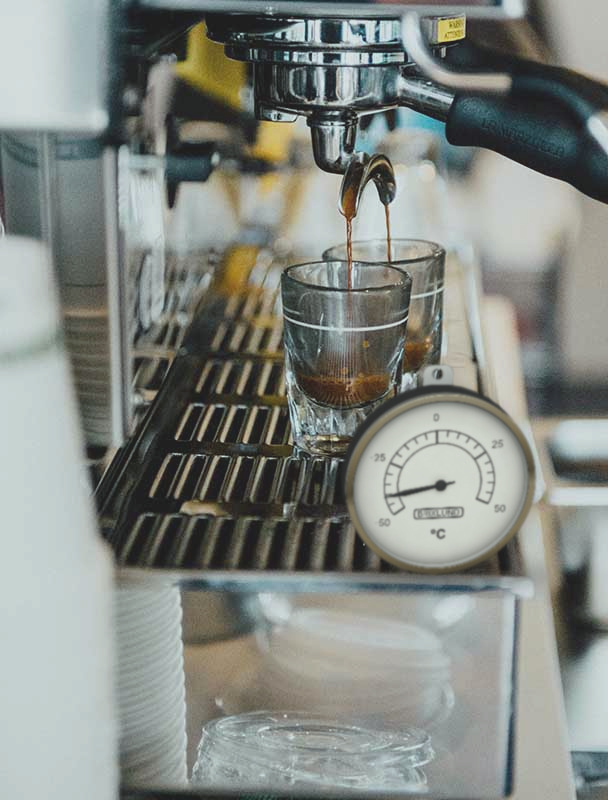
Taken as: -40 °C
